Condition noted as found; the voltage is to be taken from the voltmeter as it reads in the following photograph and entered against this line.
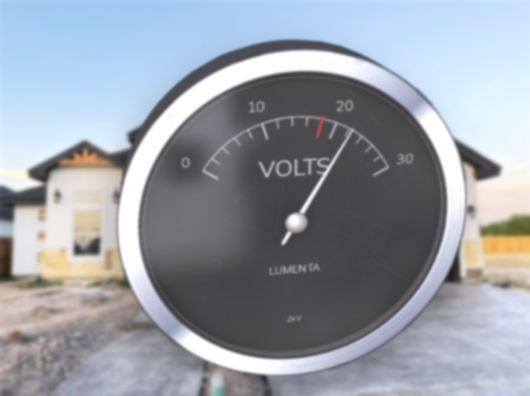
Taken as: 22 V
